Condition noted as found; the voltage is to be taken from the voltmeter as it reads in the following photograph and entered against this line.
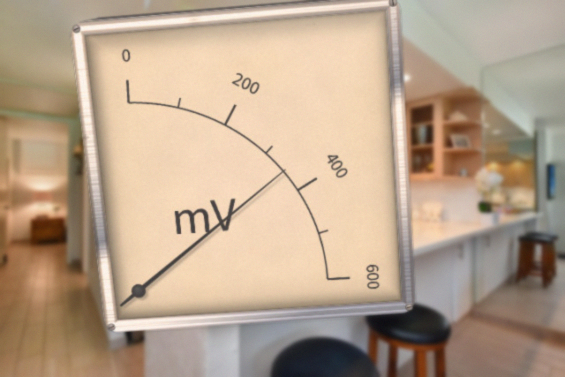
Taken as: 350 mV
